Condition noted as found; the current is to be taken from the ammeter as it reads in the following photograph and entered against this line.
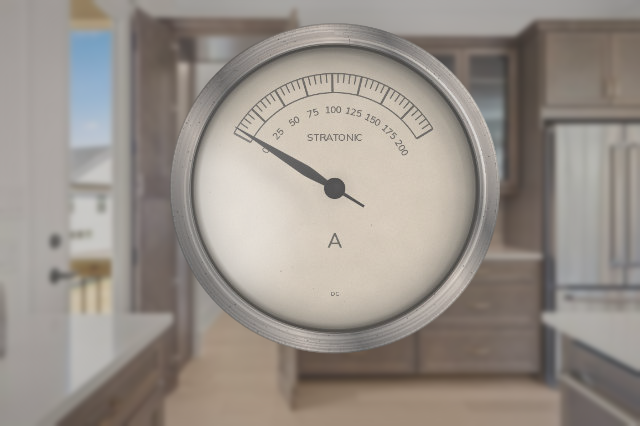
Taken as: 5 A
